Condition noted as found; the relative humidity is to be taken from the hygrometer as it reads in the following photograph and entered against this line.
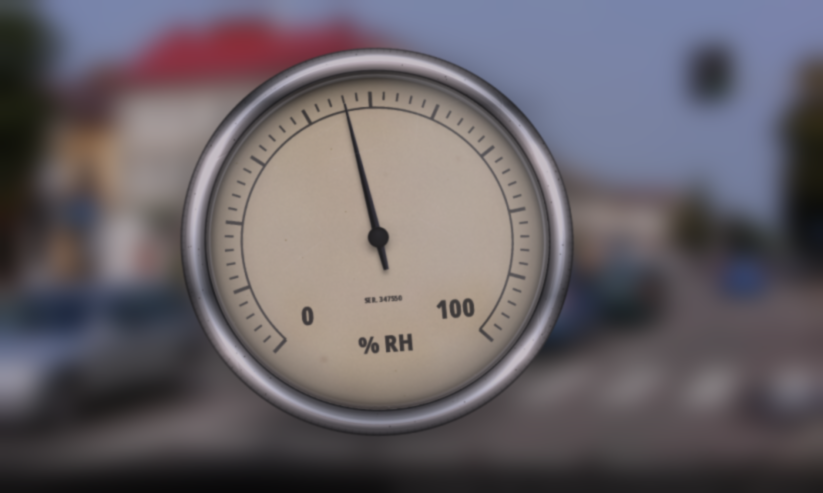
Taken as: 46 %
